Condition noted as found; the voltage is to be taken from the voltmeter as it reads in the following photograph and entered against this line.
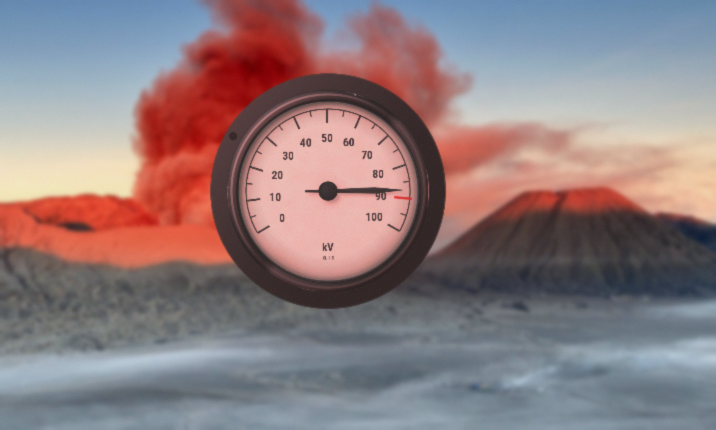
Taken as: 87.5 kV
